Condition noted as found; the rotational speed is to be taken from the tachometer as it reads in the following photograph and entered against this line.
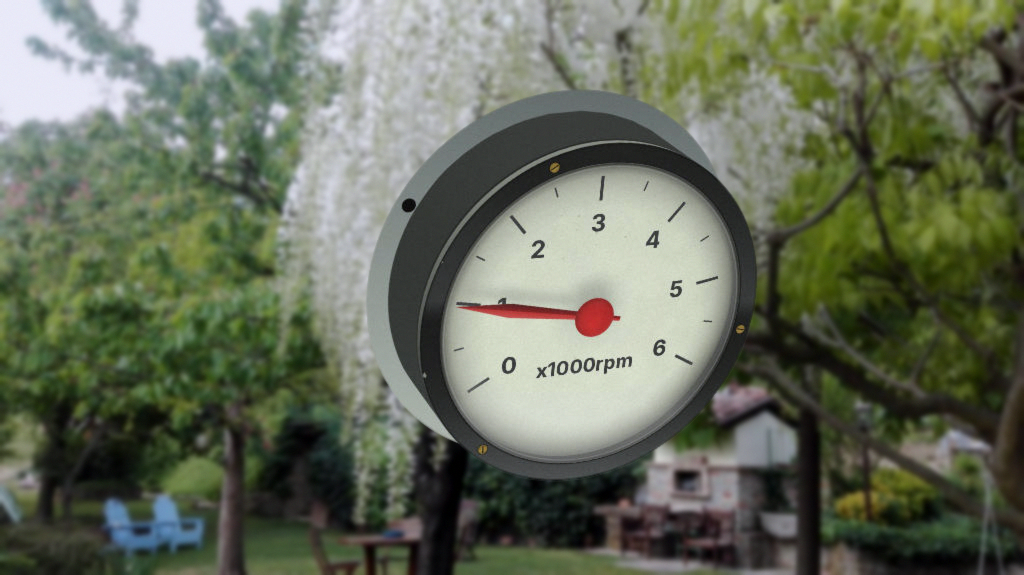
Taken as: 1000 rpm
